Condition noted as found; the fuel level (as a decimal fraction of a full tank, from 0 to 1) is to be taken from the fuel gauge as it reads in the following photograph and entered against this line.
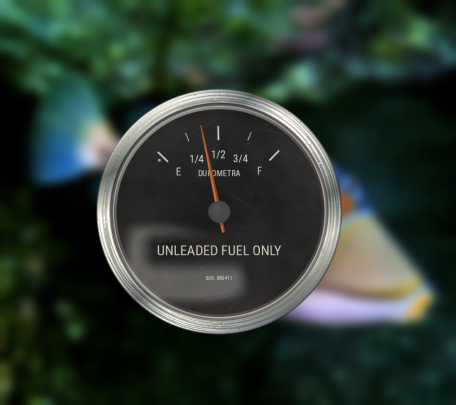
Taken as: 0.375
